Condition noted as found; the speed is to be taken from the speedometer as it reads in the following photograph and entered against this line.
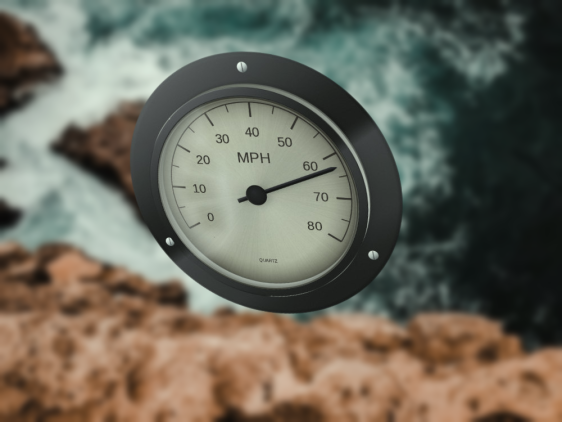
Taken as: 62.5 mph
